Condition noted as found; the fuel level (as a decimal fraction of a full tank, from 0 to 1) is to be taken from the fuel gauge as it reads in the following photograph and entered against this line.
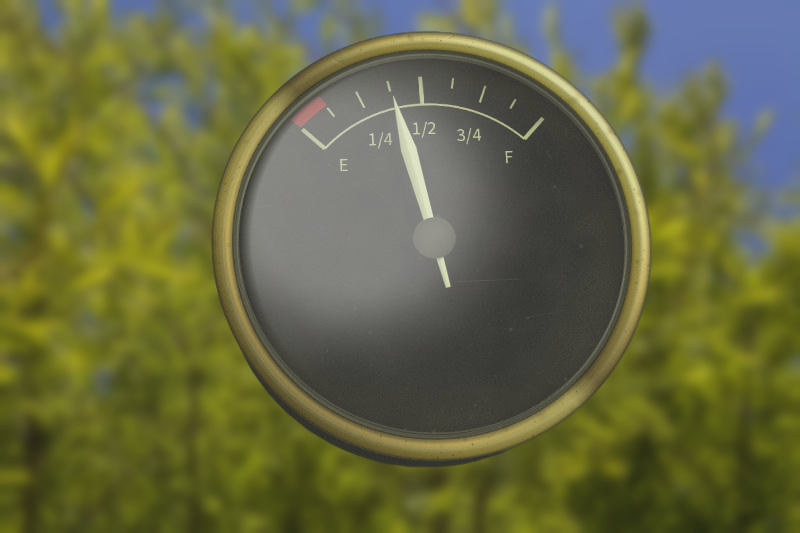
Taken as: 0.375
